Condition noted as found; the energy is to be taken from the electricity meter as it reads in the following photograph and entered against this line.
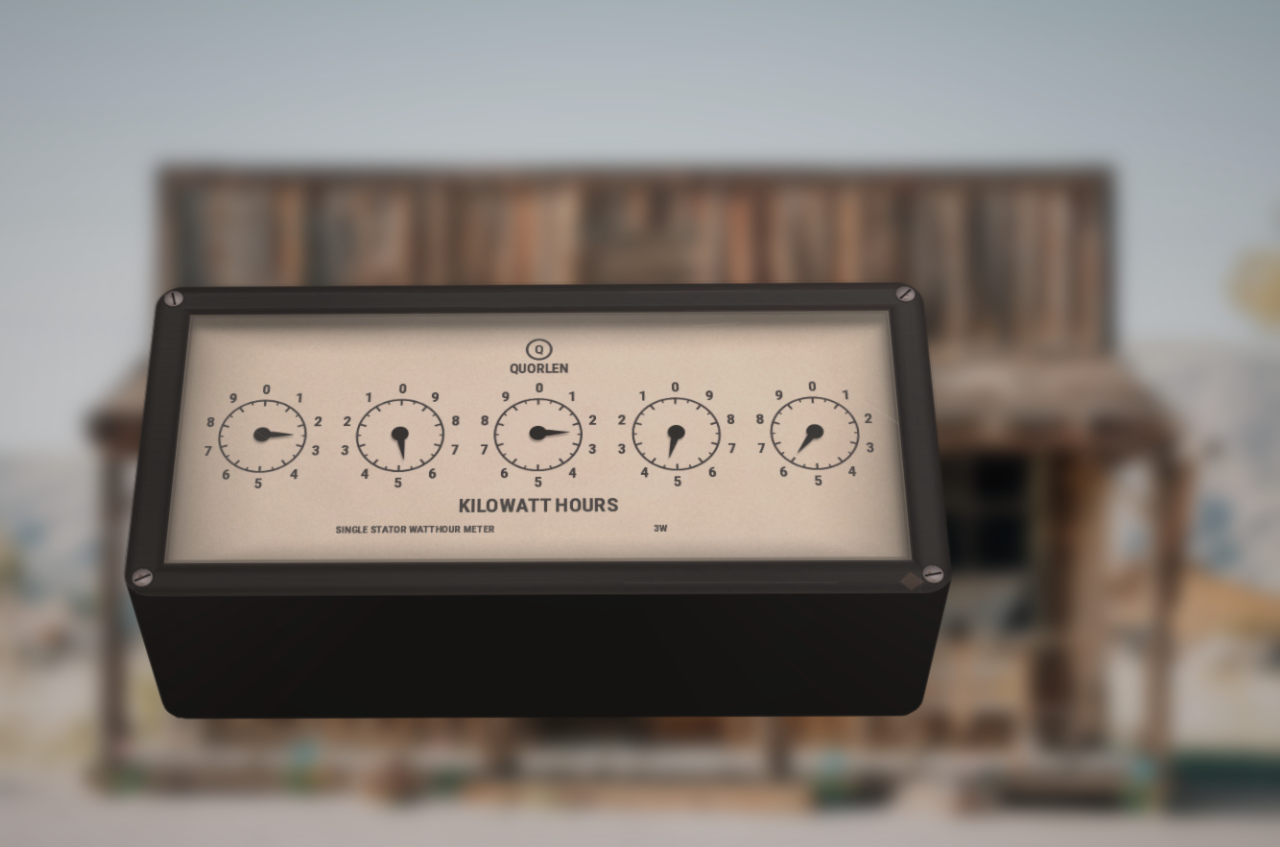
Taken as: 25246 kWh
